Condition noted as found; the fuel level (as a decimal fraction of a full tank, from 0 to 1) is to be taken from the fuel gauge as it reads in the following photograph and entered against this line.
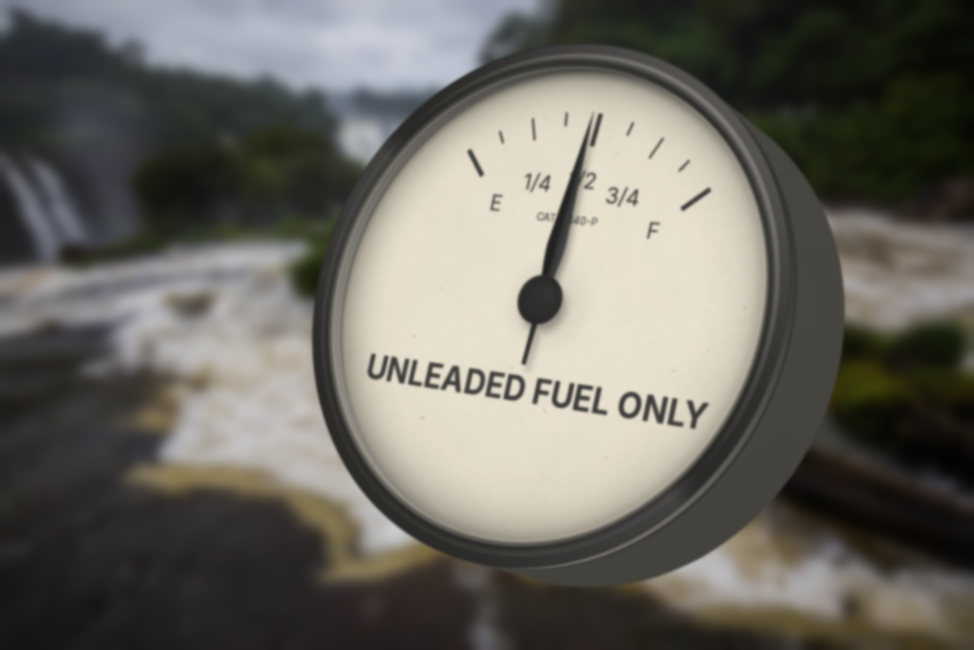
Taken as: 0.5
